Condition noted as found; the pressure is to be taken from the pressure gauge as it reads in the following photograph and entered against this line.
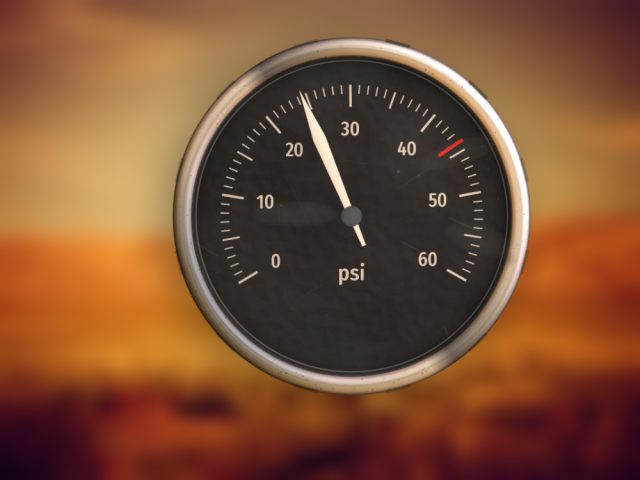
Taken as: 24.5 psi
